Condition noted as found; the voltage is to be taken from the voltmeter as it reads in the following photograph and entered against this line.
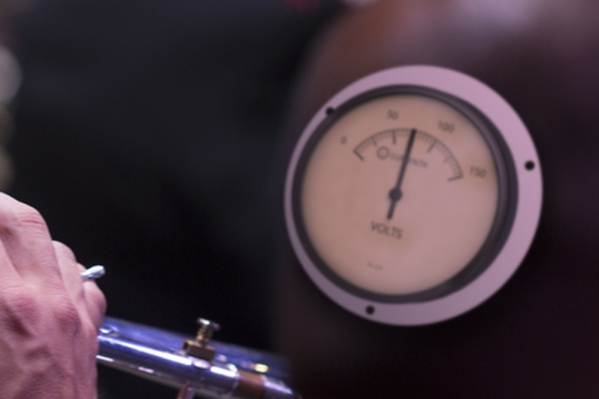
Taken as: 75 V
